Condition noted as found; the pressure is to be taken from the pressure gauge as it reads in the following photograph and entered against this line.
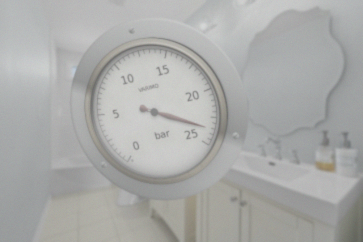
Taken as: 23.5 bar
